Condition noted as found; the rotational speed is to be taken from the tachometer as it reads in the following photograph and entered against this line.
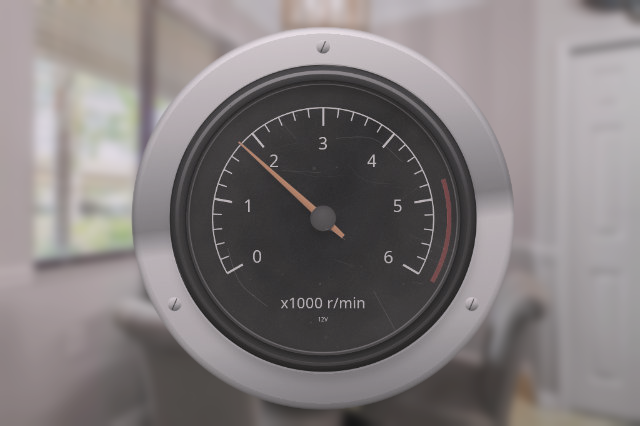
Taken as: 1800 rpm
